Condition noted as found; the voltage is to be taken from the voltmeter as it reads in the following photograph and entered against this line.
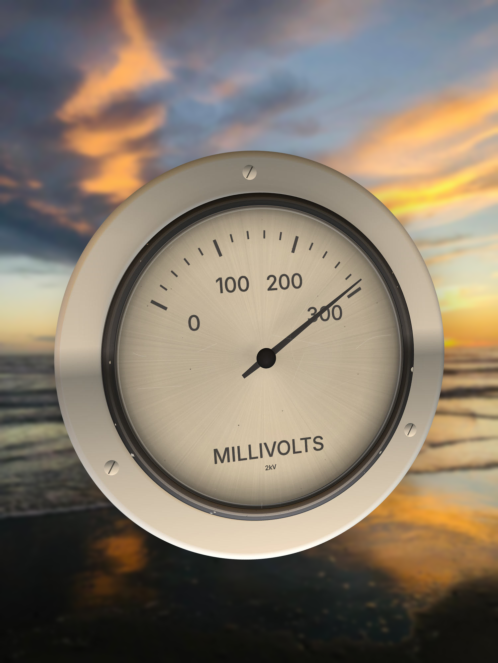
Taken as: 290 mV
